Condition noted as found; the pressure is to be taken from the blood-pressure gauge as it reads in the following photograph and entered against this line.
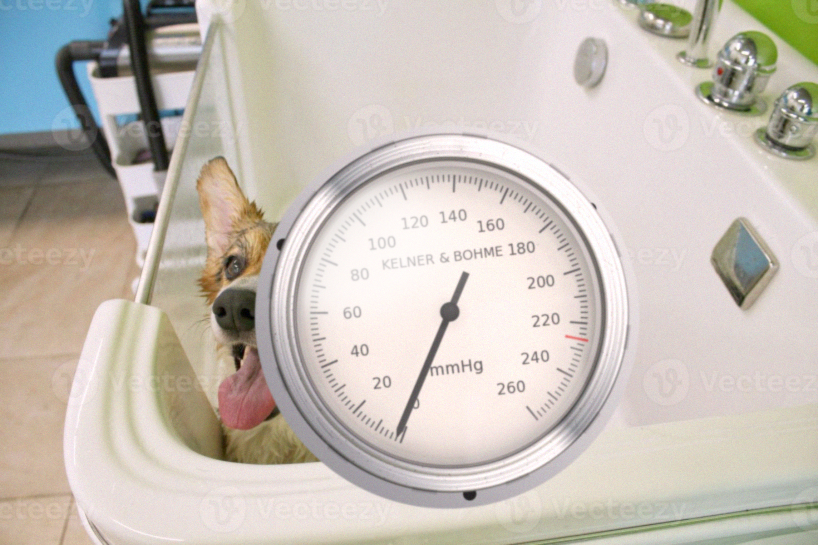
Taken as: 2 mmHg
